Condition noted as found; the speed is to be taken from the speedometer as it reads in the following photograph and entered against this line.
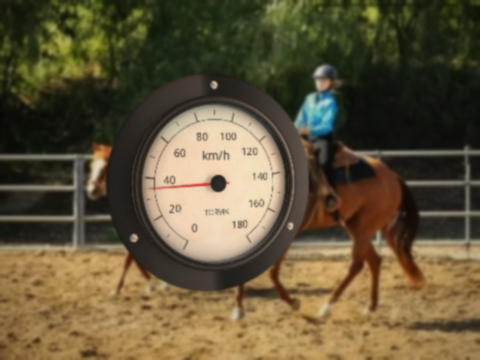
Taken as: 35 km/h
